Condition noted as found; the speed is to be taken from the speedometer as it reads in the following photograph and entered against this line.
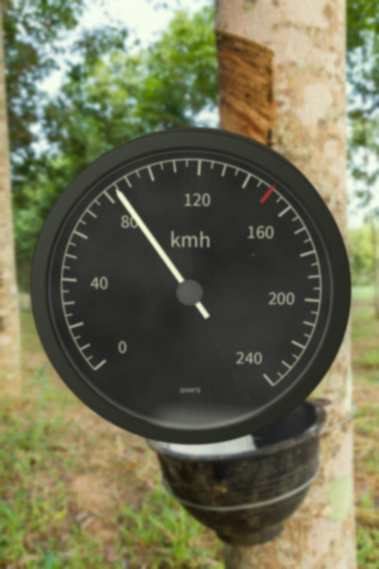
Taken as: 85 km/h
